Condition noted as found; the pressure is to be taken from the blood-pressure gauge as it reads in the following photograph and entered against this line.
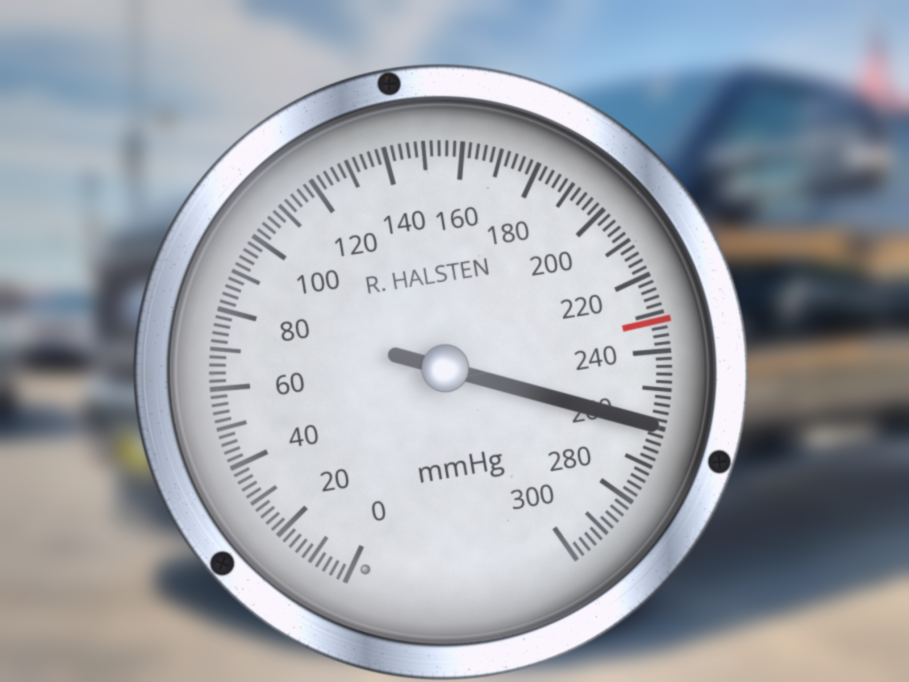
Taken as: 260 mmHg
